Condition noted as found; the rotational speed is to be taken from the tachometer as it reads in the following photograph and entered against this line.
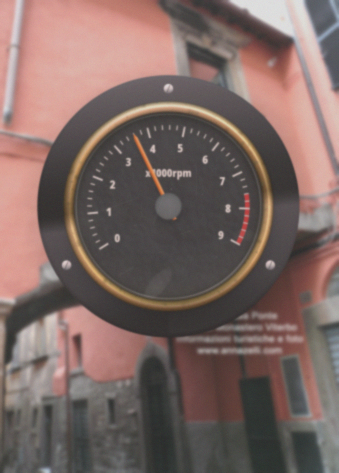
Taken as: 3600 rpm
